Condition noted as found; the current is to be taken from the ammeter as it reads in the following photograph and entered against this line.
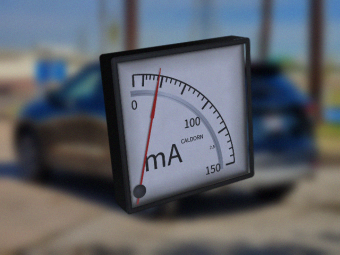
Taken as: 45 mA
